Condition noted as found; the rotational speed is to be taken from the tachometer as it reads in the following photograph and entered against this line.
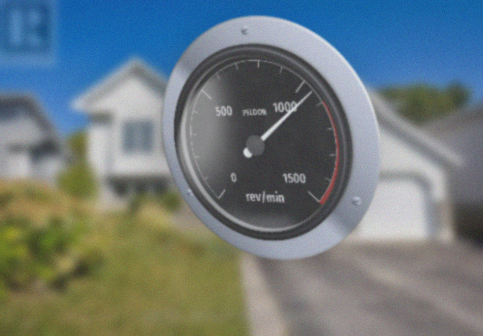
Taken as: 1050 rpm
